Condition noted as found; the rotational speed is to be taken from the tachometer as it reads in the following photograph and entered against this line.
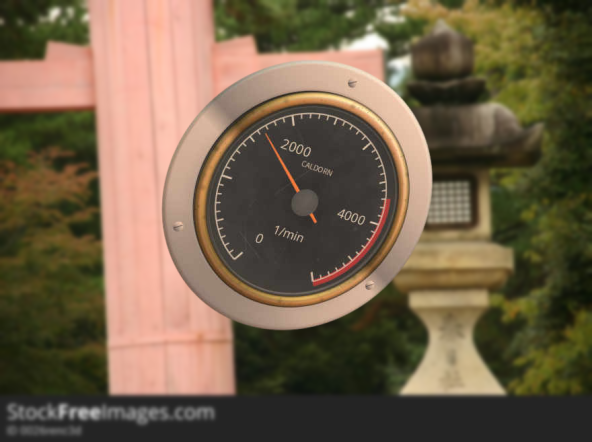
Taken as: 1650 rpm
